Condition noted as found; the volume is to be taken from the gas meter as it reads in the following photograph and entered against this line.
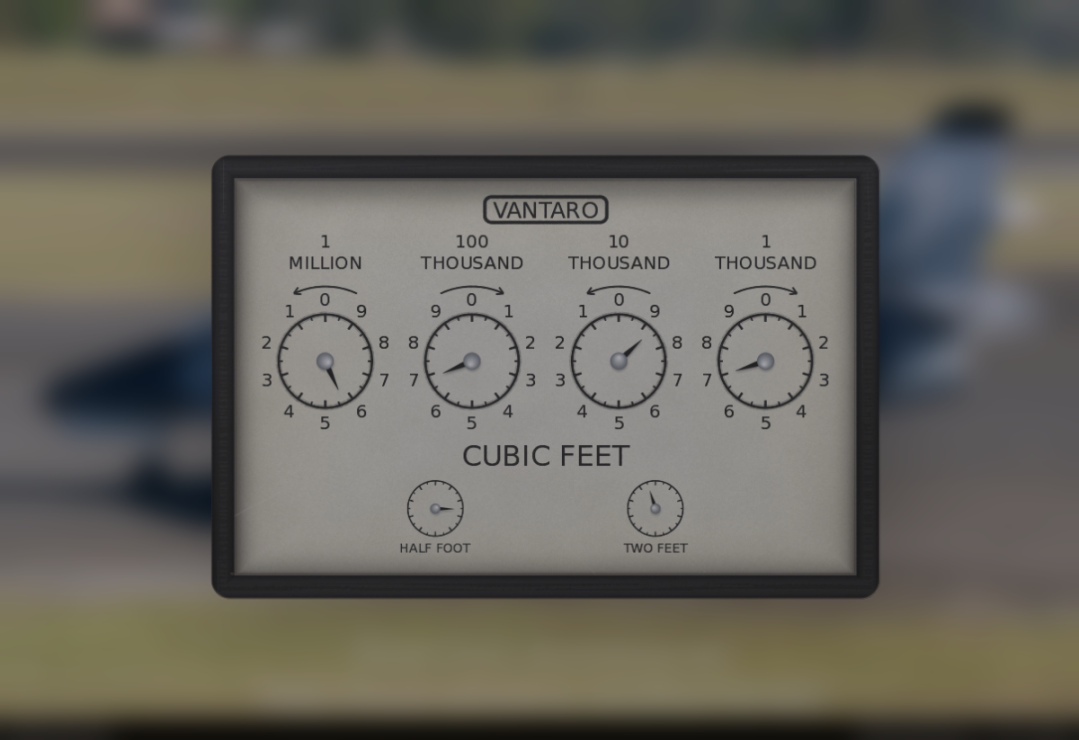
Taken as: 568700 ft³
